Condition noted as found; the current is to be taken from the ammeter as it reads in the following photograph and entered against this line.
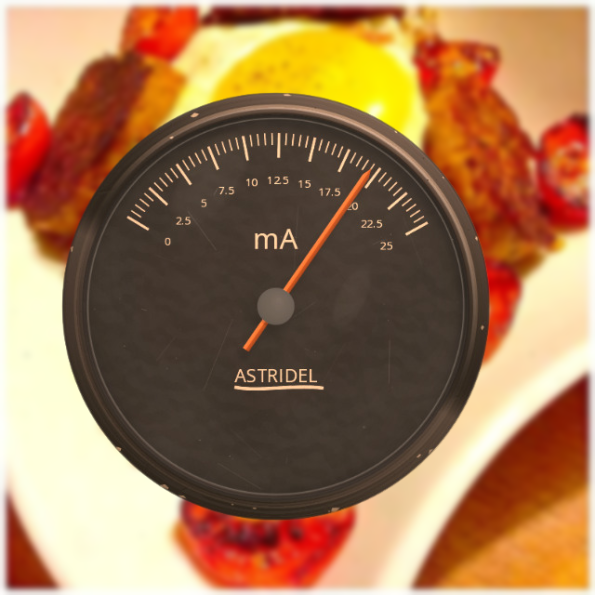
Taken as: 19.5 mA
